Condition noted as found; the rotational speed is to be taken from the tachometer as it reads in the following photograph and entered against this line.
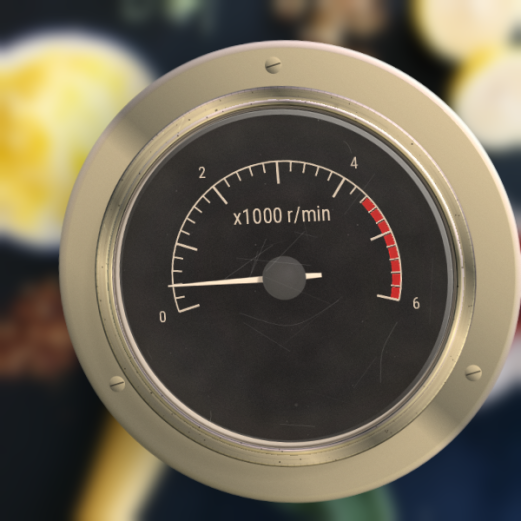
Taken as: 400 rpm
